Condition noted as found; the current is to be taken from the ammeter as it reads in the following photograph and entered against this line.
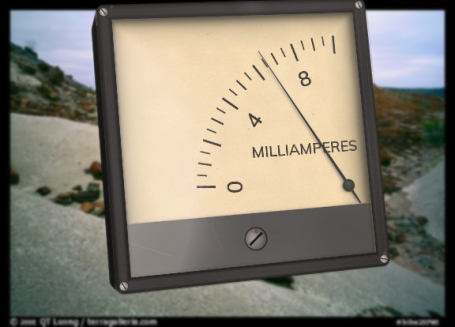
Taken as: 6.5 mA
